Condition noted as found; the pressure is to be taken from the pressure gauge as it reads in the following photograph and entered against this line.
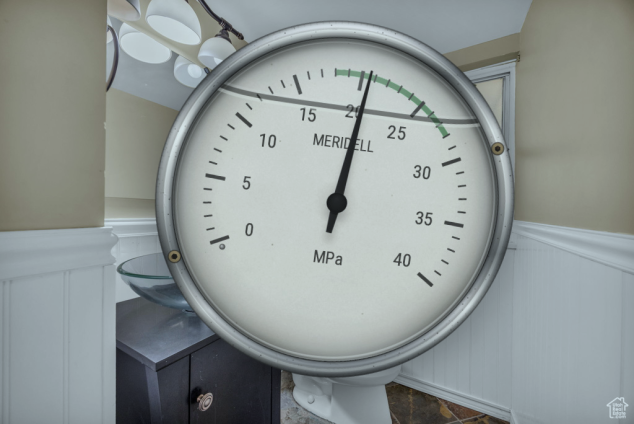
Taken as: 20.5 MPa
